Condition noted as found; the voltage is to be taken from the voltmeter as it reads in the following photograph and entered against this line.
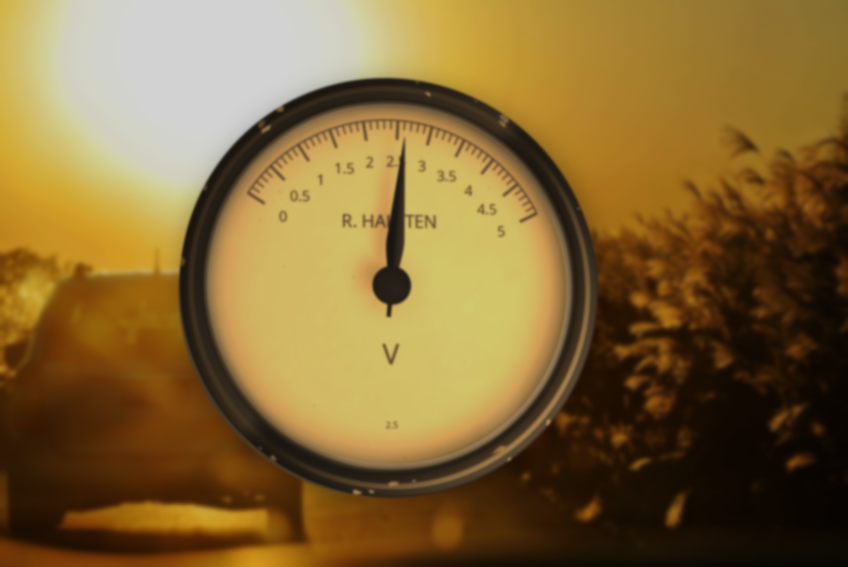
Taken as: 2.6 V
